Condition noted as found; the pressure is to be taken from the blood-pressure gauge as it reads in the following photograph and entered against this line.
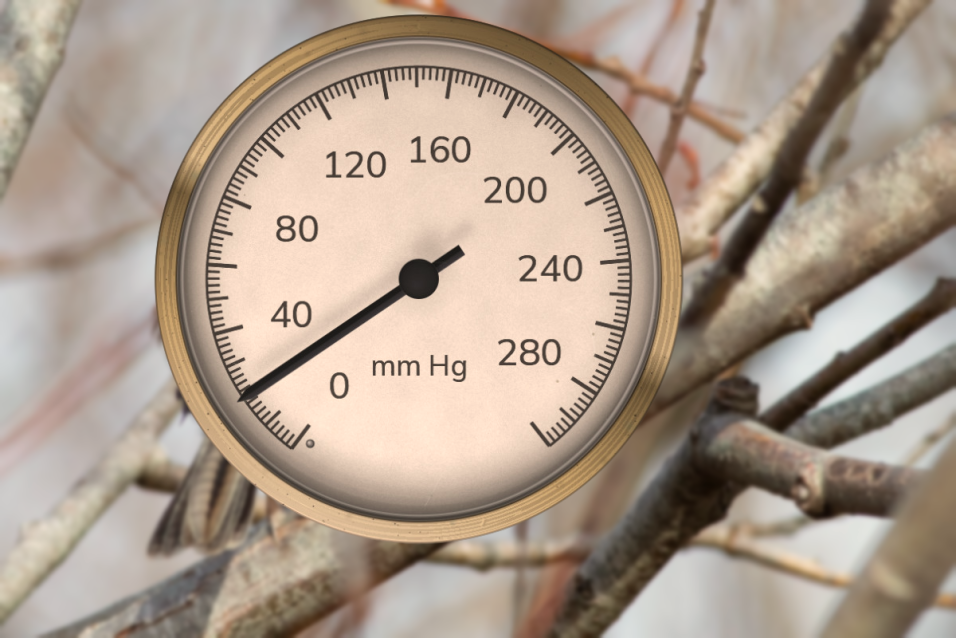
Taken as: 20 mmHg
